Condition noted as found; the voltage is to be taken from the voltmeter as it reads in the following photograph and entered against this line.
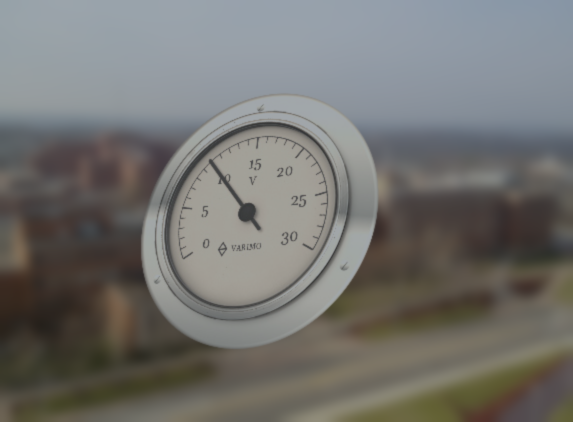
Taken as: 10 V
